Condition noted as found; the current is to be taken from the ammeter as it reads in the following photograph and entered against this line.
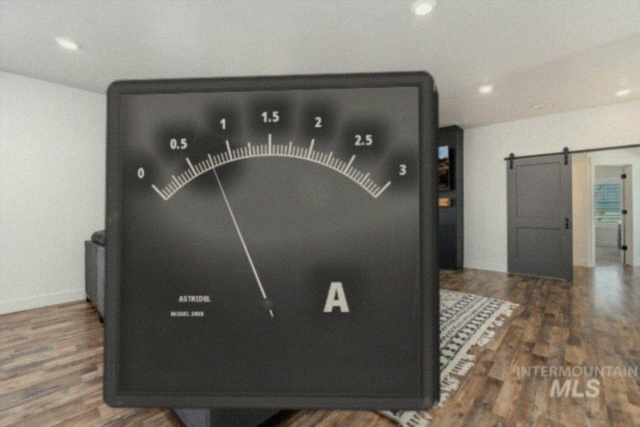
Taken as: 0.75 A
